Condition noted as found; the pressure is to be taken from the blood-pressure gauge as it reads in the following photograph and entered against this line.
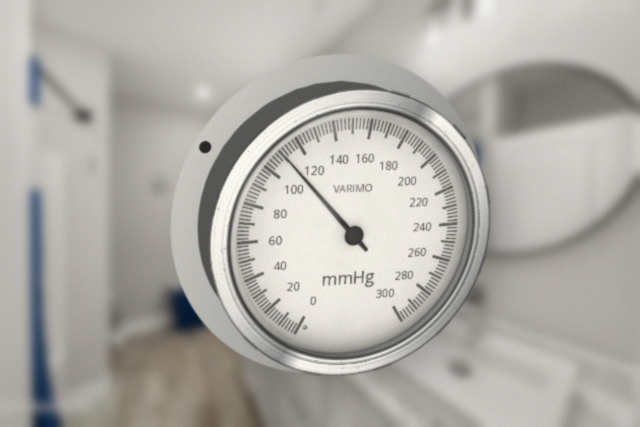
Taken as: 110 mmHg
